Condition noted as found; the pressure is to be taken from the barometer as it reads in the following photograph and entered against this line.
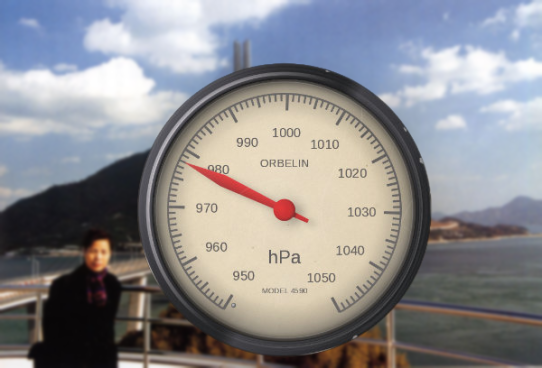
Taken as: 978 hPa
